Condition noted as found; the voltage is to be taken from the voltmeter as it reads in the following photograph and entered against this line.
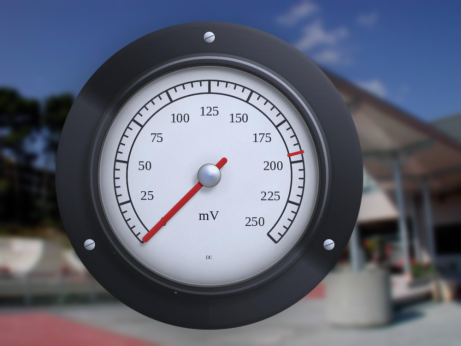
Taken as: 0 mV
